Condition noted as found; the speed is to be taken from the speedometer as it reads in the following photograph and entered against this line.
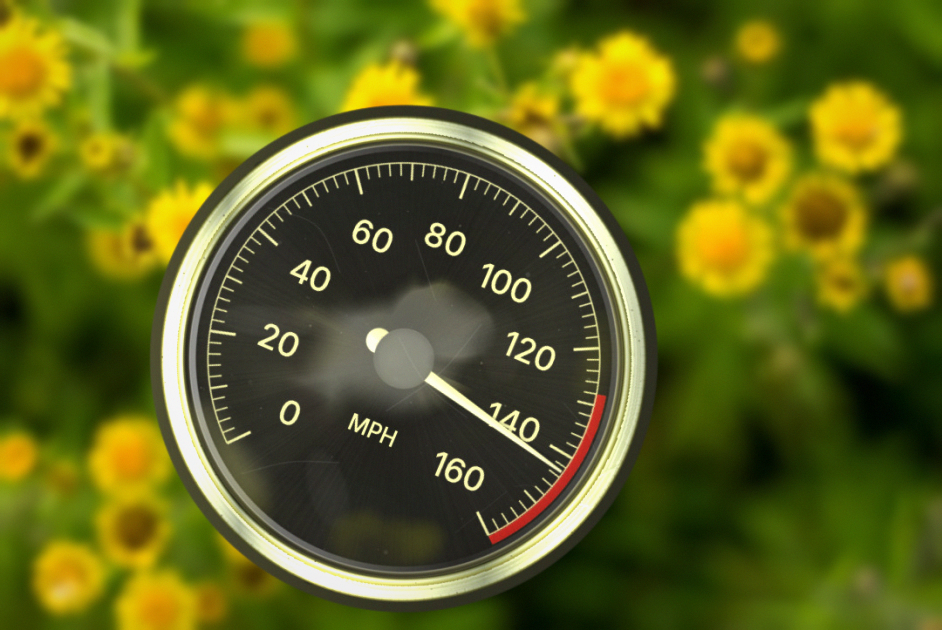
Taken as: 143 mph
